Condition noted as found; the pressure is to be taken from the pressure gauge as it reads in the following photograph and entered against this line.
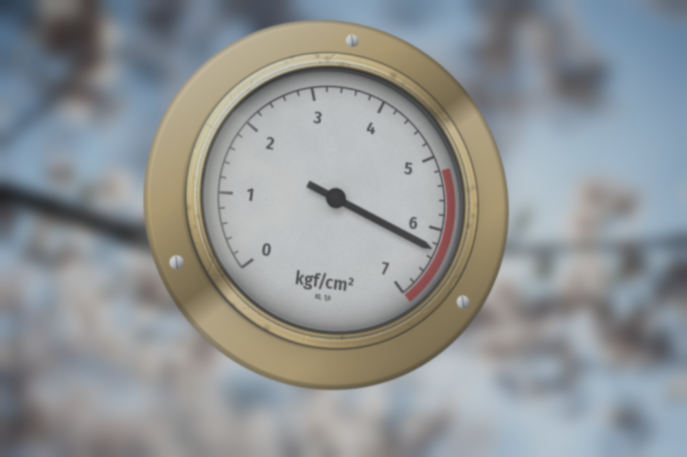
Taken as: 6.3 kg/cm²
